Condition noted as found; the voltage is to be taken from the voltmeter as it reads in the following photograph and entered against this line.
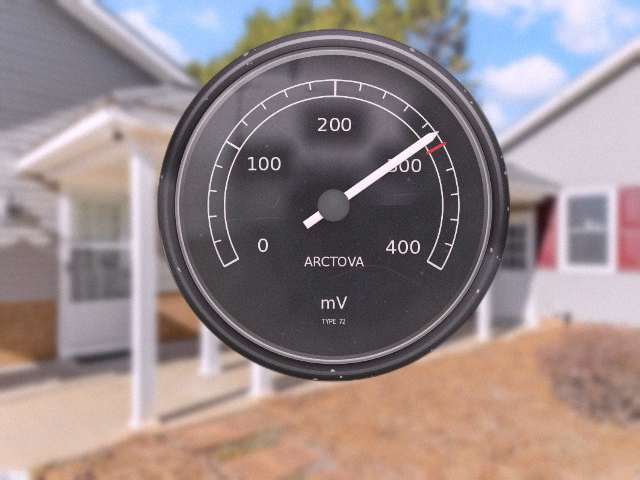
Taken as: 290 mV
